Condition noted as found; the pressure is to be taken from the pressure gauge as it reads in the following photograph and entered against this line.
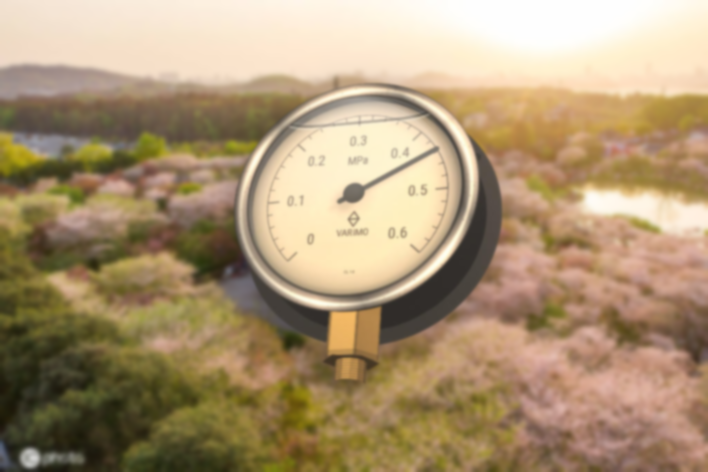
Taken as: 0.44 MPa
